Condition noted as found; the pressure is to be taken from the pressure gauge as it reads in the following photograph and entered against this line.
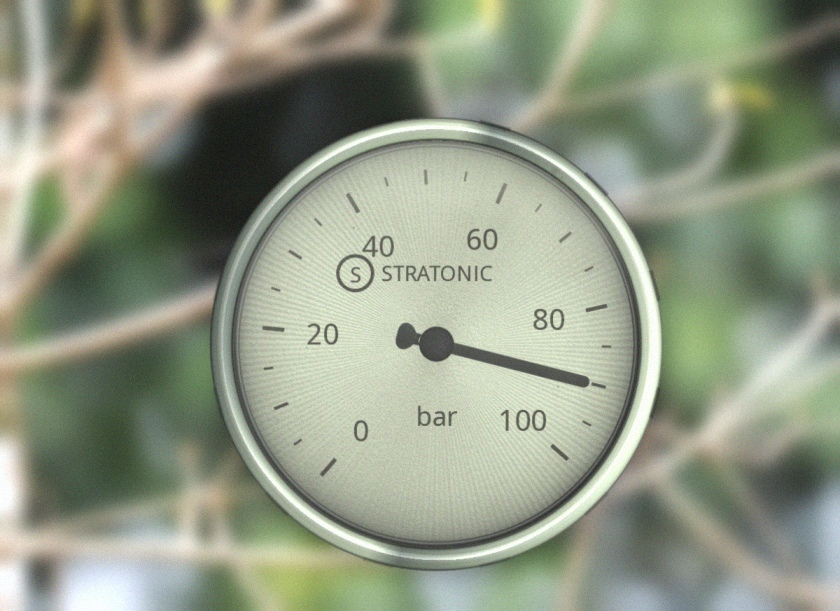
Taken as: 90 bar
